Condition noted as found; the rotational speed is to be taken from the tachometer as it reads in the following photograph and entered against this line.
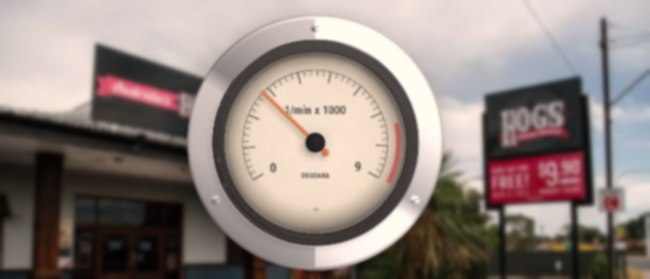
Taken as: 2800 rpm
